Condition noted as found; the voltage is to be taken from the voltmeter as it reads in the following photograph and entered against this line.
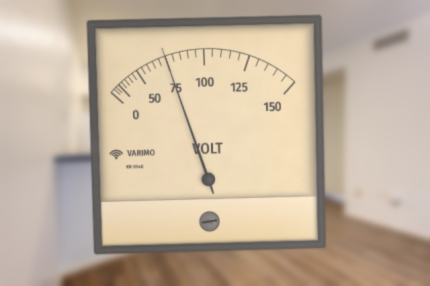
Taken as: 75 V
